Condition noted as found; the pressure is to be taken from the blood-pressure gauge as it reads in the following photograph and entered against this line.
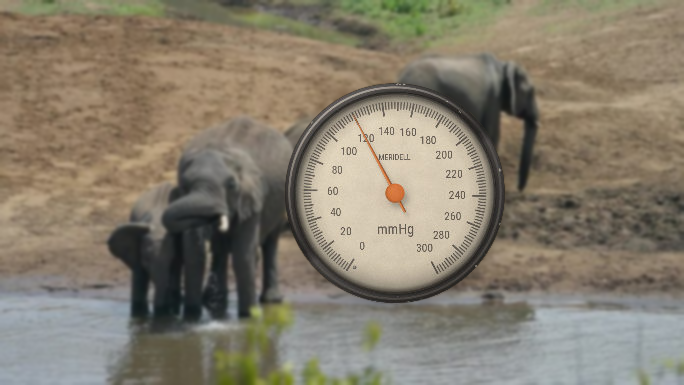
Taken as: 120 mmHg
